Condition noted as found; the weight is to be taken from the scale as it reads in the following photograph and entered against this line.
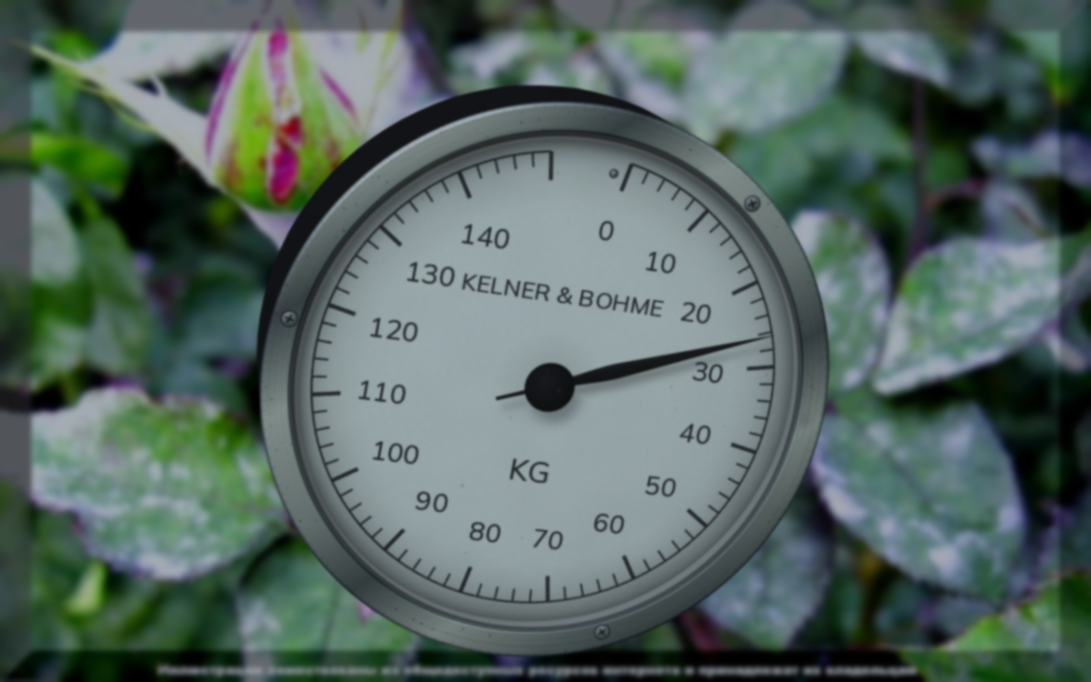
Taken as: 26 kg
